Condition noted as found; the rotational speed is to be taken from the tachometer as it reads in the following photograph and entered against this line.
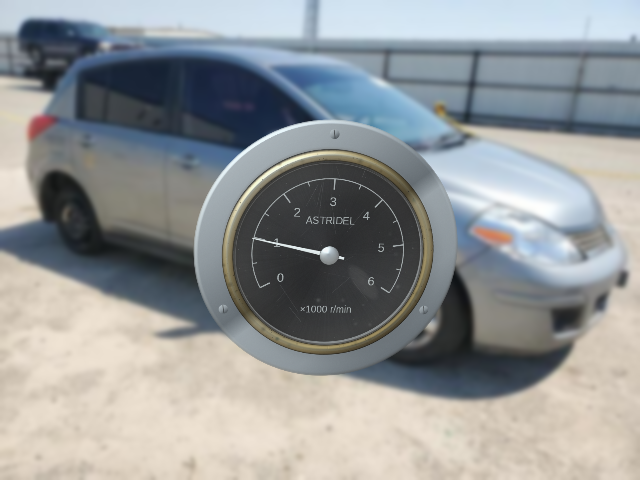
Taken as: 1000 rpm
